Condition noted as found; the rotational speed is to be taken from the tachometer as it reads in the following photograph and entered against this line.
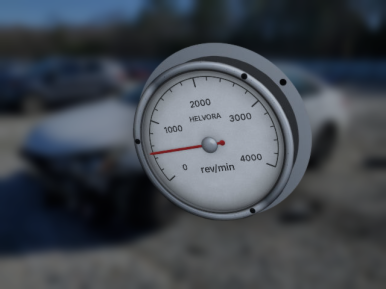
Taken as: 500 rpm
